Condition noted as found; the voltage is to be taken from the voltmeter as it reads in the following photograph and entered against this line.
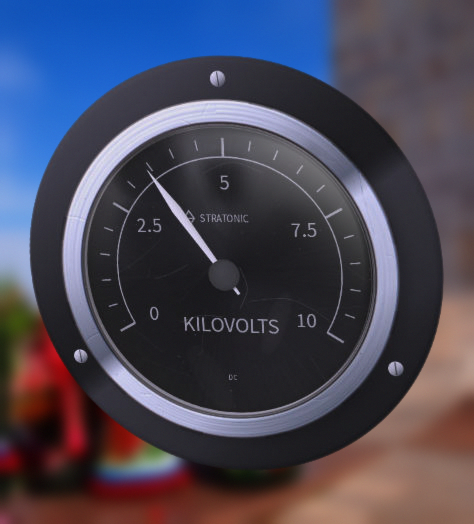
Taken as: 3.5 kV
